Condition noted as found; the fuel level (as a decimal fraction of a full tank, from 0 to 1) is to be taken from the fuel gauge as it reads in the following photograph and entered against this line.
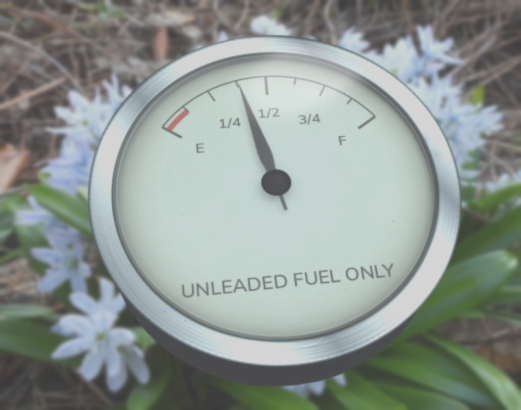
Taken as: 0.375
